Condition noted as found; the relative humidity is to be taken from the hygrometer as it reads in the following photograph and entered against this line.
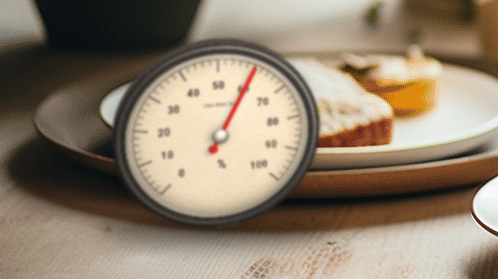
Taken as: 60 %
